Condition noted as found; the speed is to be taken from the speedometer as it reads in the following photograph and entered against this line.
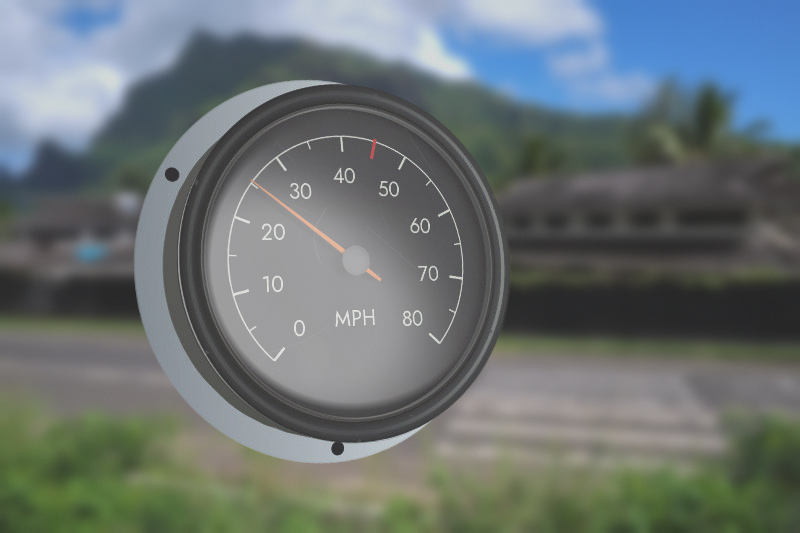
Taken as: 25 mph
